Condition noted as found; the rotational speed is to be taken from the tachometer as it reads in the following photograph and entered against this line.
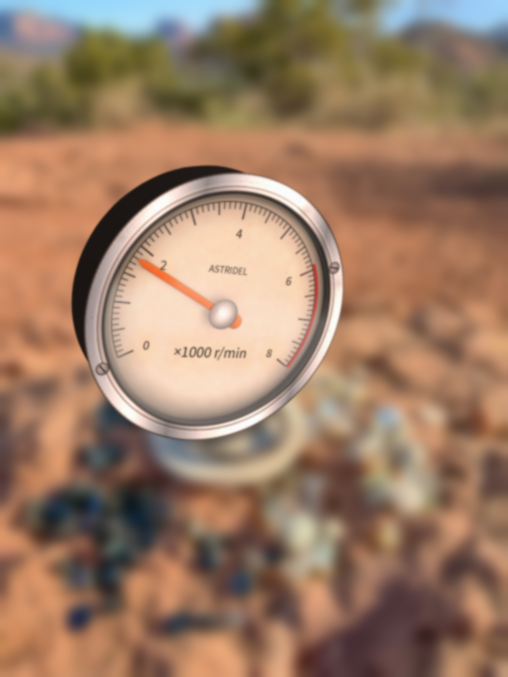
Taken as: 1800 rpm
